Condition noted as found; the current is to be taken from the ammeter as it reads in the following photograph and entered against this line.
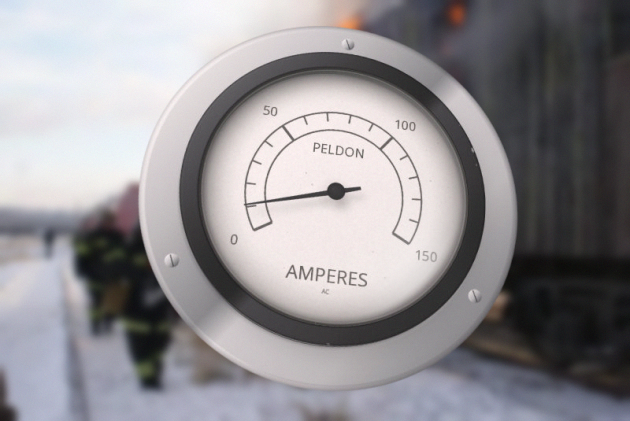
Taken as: 10 A
